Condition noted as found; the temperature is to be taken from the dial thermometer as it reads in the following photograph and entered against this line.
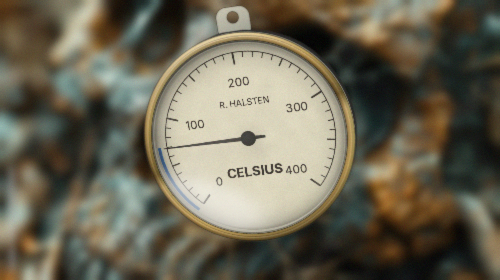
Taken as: 70 °C
